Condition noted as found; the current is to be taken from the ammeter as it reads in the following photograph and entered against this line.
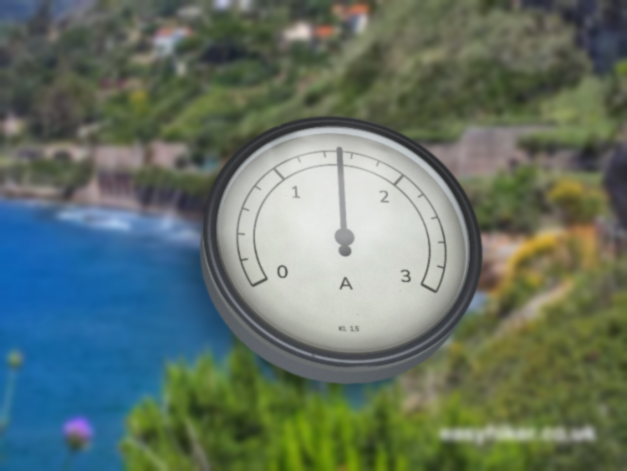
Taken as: 1.5 A
